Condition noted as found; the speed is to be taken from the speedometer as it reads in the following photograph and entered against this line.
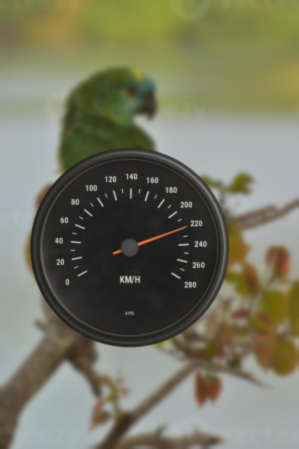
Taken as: 220 km/h
